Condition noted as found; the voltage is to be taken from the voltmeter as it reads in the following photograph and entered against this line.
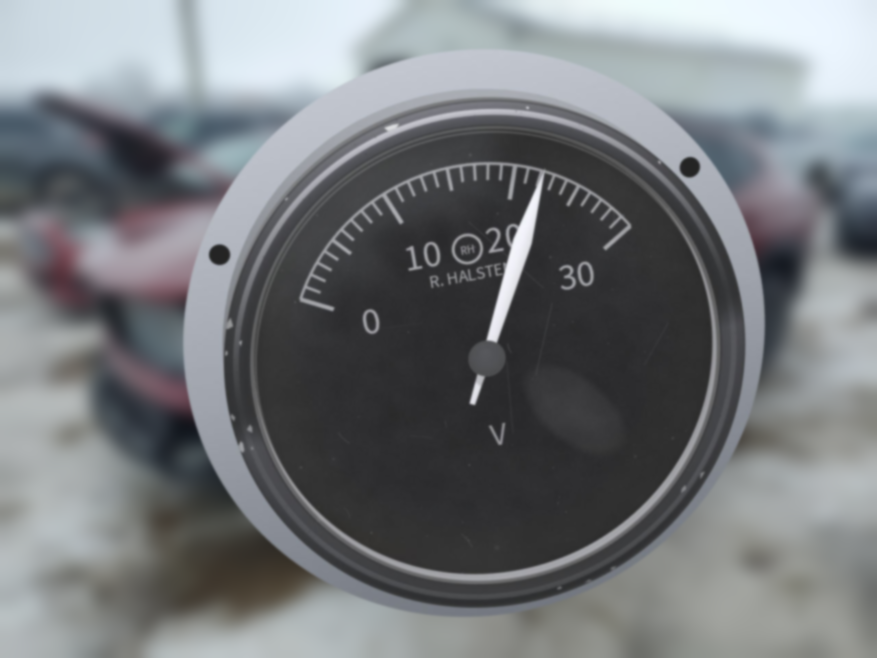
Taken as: 22 V
